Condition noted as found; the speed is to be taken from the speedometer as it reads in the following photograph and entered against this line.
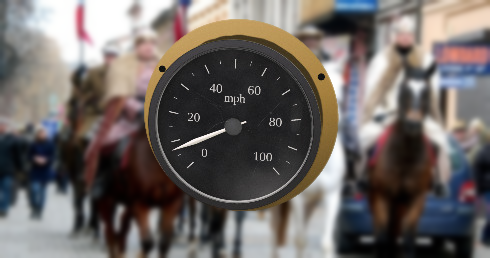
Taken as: 7.5 mph
